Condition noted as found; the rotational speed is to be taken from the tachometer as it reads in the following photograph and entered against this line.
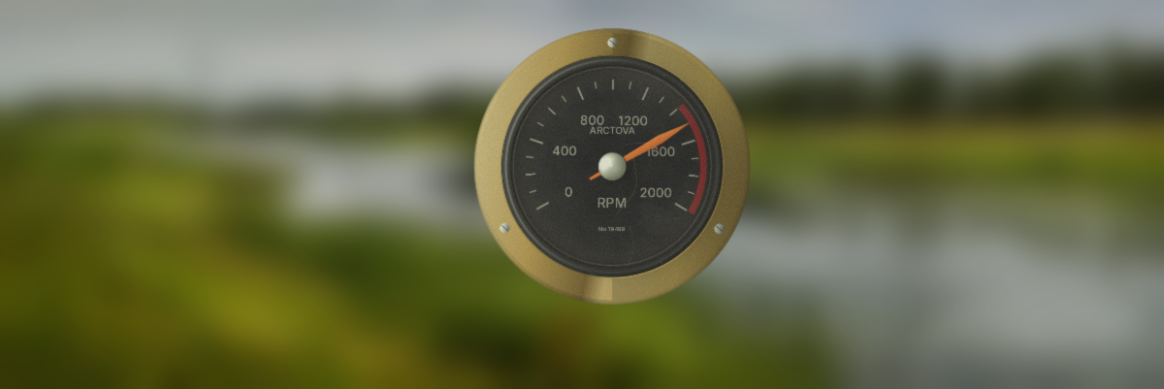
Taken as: 1500 rpm
